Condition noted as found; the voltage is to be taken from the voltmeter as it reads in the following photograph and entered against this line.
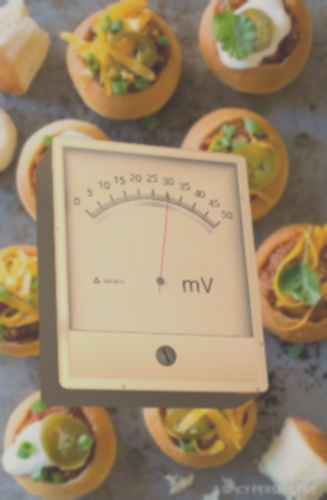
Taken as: 30 mV
